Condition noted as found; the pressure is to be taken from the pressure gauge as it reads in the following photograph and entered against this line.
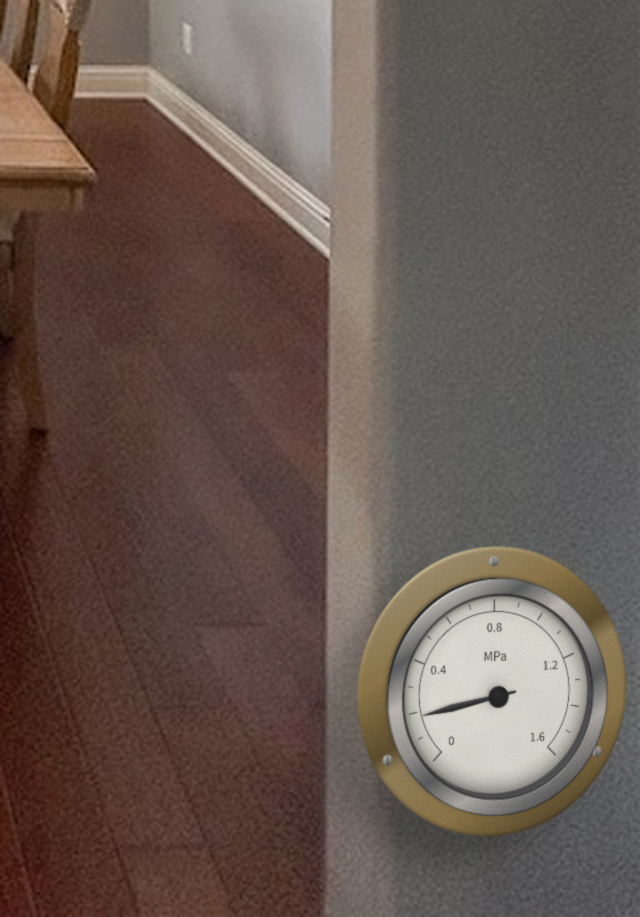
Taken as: 0.2 MPa
